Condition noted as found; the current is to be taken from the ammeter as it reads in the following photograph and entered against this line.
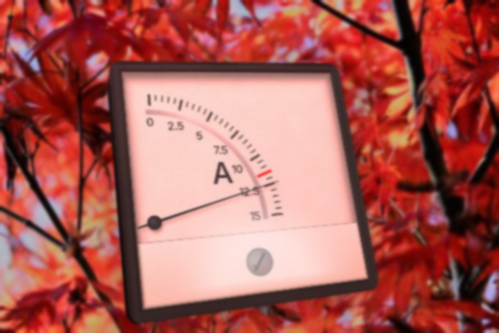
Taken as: 12.5 A
